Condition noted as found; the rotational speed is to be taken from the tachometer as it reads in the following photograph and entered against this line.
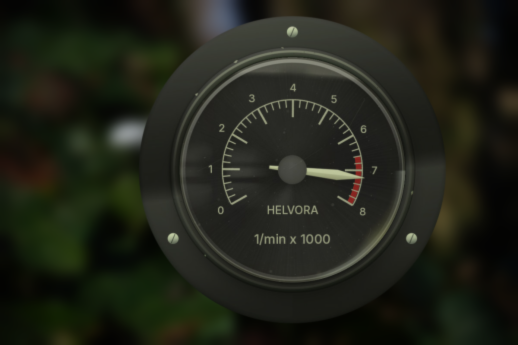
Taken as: 7200 rpm
